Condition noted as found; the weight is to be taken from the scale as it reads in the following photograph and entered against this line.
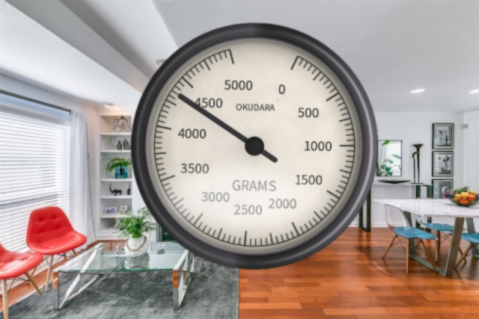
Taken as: 4350 g
